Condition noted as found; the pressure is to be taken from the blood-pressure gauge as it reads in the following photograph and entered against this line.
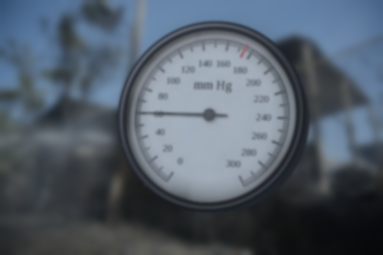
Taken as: 60 mmHg
